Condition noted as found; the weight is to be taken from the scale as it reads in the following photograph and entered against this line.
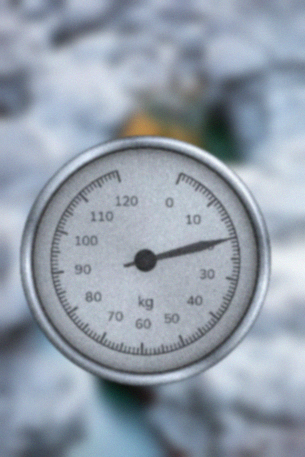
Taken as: 20 kg
